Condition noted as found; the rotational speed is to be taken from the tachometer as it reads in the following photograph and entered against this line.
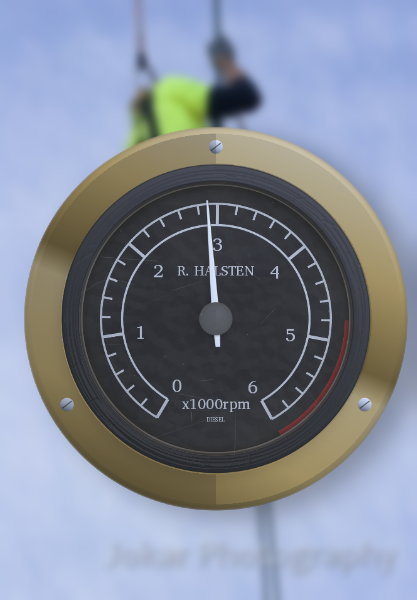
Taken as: 2900 rpm
